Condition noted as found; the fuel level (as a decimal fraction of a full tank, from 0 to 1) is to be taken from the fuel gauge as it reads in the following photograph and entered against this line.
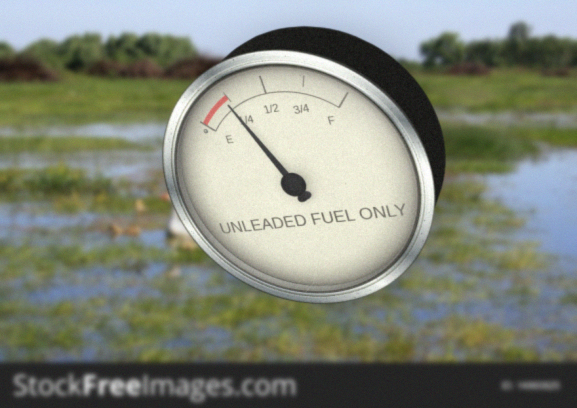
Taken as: 0.25
